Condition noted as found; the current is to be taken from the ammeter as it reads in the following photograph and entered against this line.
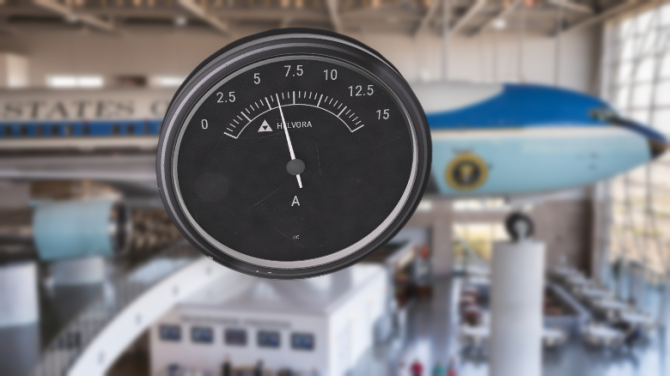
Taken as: 6 A
